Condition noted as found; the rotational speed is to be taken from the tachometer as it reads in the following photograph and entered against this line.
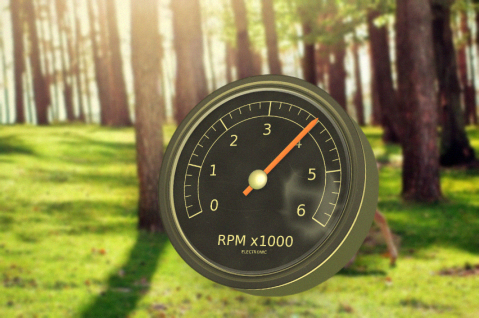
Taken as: 4000 rpm
